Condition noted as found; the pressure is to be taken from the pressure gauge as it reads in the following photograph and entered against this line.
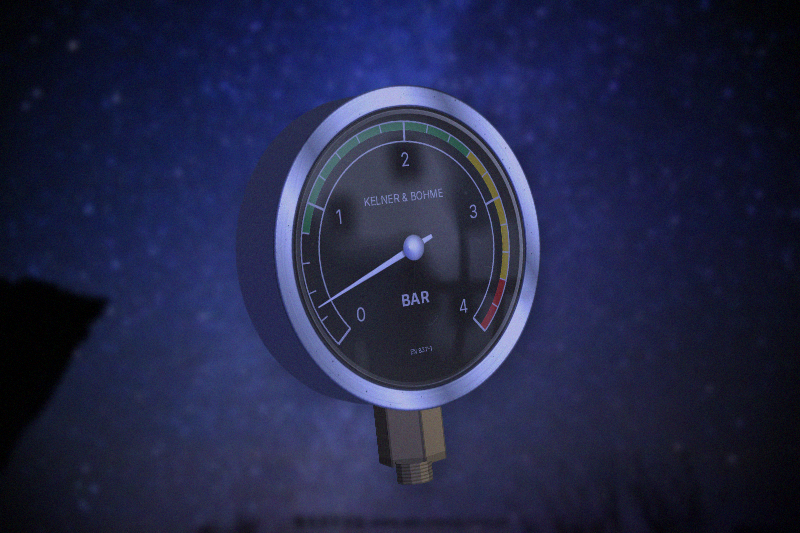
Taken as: 0.3 bar
